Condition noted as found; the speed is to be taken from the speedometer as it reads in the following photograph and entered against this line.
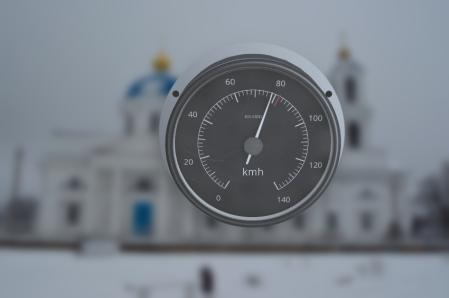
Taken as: 78 km/h
